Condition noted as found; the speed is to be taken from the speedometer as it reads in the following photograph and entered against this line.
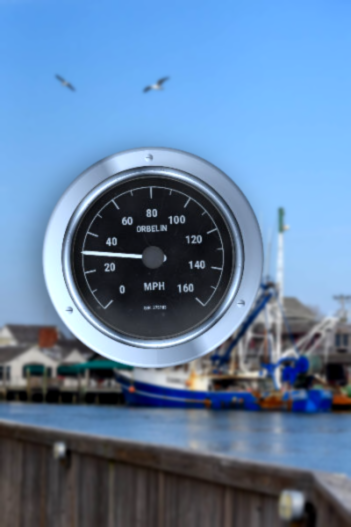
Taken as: 30 mph
